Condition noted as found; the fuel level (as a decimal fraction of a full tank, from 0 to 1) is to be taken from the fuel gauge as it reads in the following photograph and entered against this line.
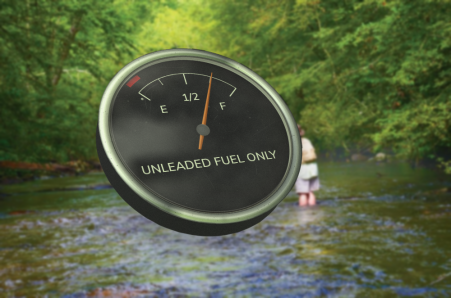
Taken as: 0.75
